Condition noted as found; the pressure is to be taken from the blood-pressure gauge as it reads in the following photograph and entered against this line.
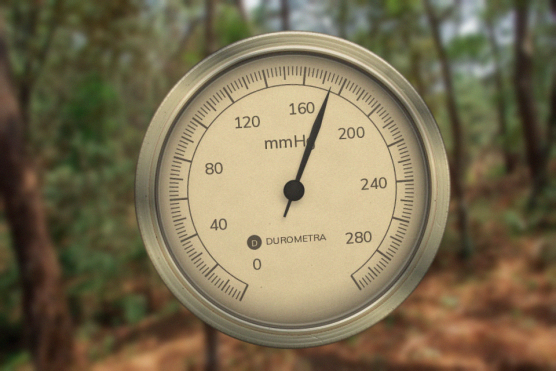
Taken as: 174 mmHg
